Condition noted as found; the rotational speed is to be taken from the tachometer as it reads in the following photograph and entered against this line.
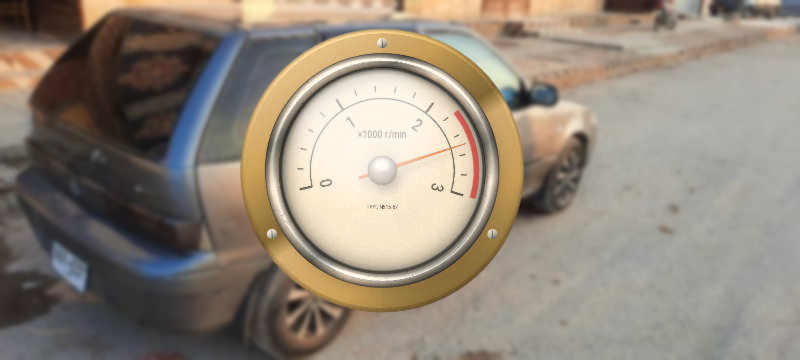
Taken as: 2500 rpm
